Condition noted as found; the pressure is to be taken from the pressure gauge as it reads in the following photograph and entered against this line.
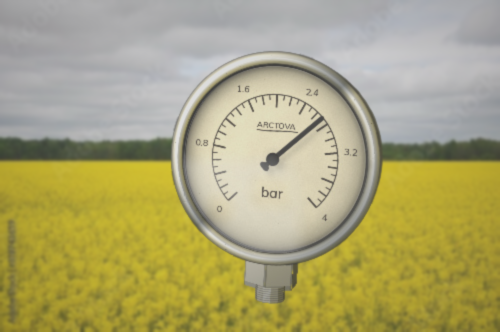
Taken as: 2.7 bar
